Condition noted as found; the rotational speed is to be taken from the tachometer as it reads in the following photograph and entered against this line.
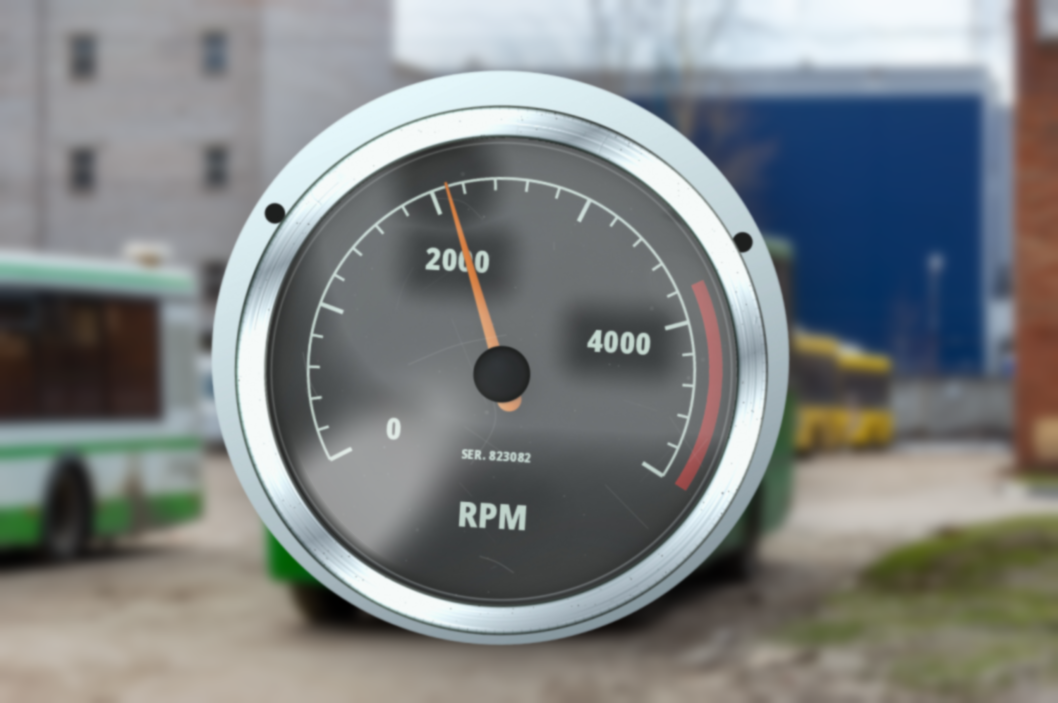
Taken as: 2100 rpm
